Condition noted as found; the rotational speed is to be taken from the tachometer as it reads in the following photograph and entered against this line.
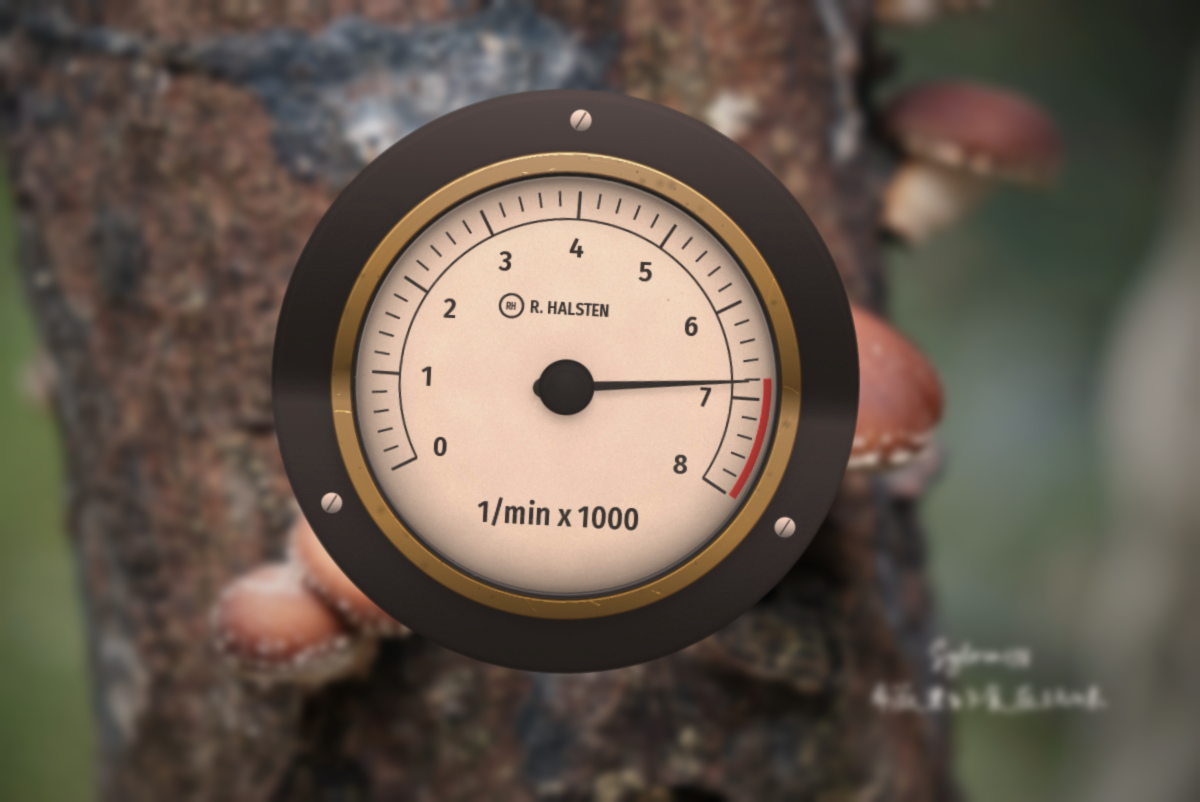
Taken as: 6800 rpm
